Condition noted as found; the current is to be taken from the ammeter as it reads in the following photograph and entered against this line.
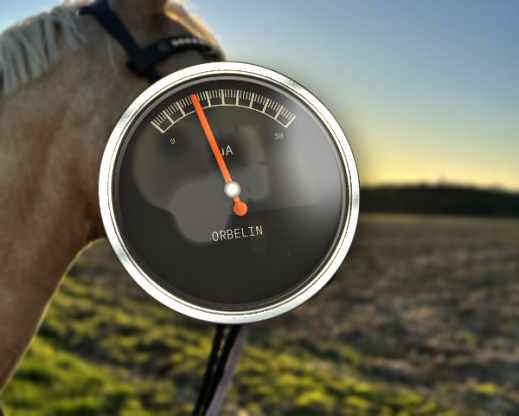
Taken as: 15 µA
